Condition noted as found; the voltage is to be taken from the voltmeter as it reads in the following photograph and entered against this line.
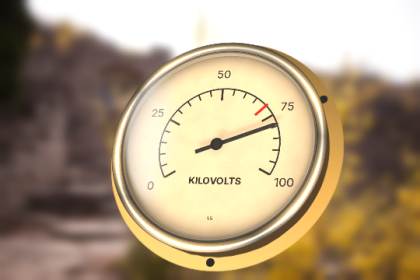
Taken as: 80 kV
